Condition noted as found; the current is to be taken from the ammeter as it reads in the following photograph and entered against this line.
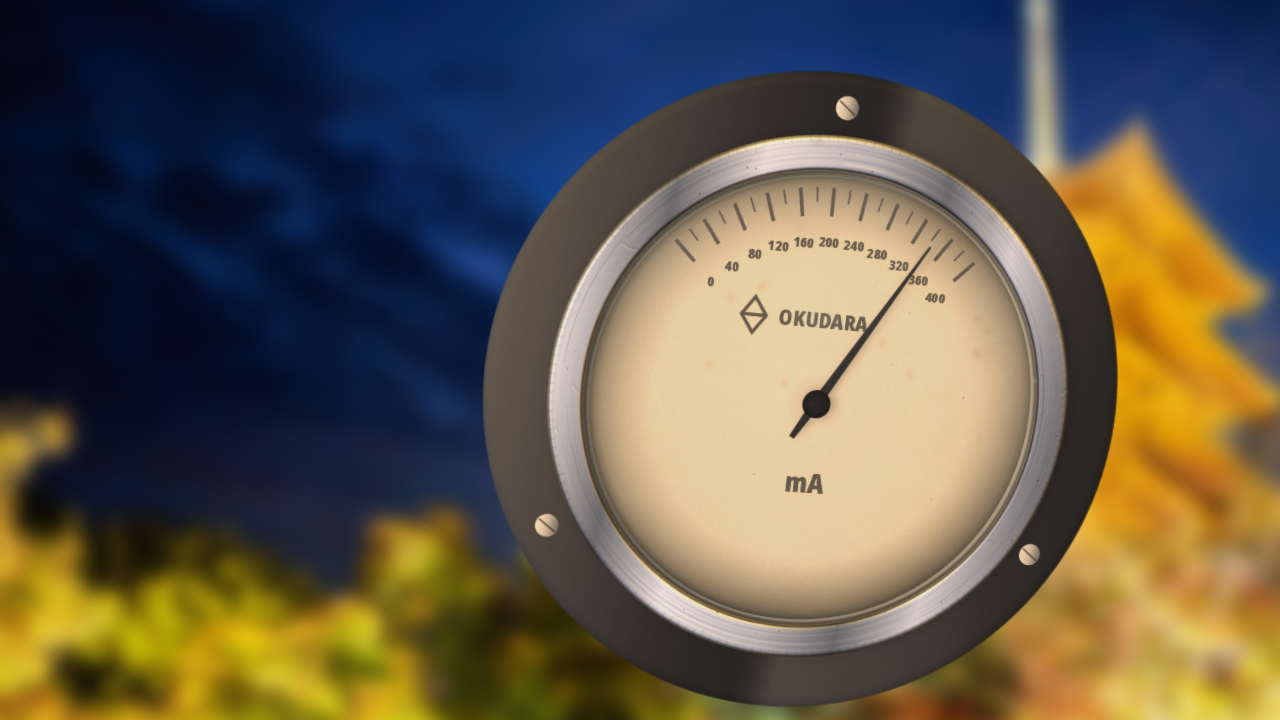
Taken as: 340 mA
